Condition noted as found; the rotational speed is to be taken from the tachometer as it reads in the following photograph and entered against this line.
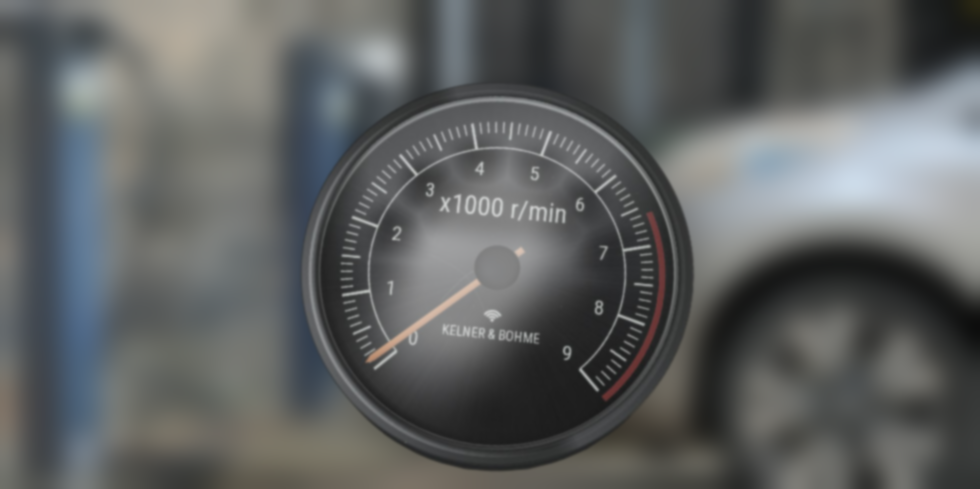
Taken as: 100 rpm
